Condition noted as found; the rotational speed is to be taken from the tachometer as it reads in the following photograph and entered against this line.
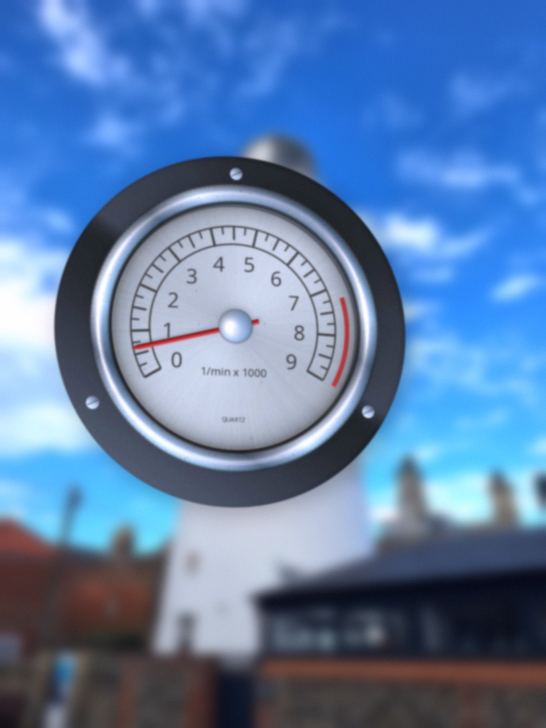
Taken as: 625 rpm
